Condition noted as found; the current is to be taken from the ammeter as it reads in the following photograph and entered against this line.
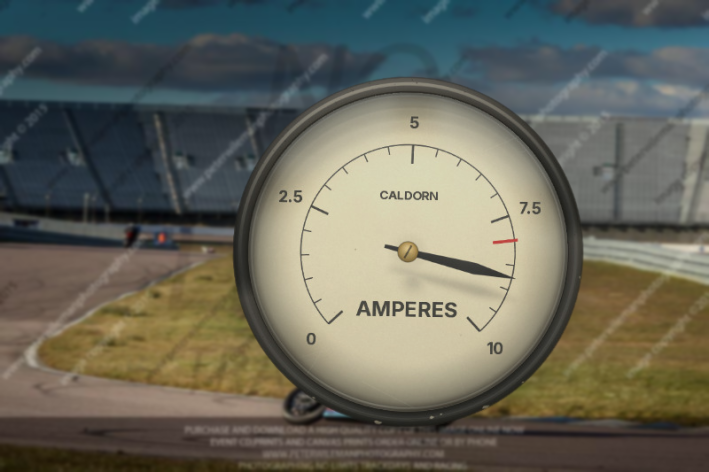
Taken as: 8.75 A
